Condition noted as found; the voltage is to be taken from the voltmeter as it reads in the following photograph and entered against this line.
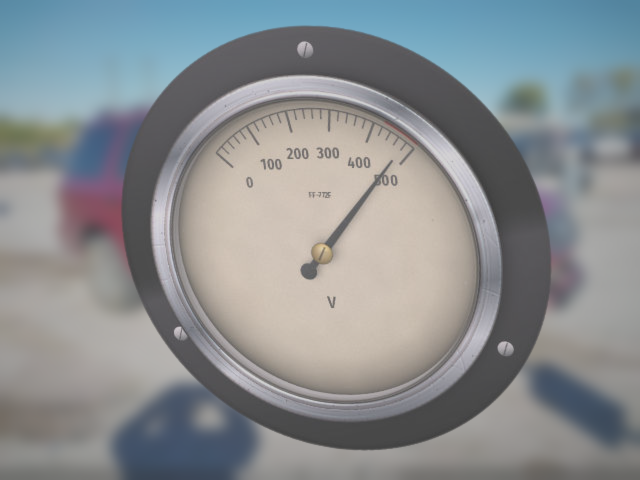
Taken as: 480 V
